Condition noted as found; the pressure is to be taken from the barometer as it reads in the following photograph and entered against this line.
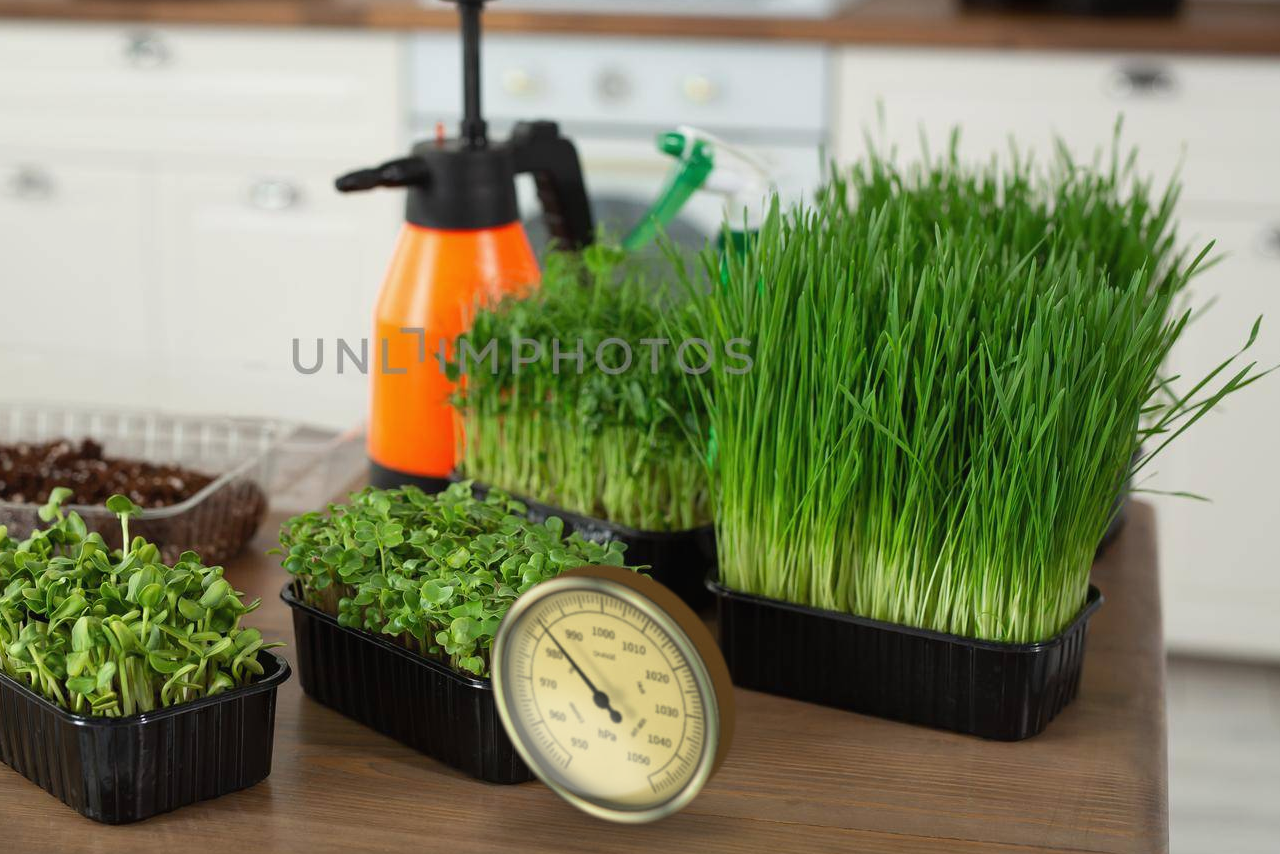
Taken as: 985 hPa
